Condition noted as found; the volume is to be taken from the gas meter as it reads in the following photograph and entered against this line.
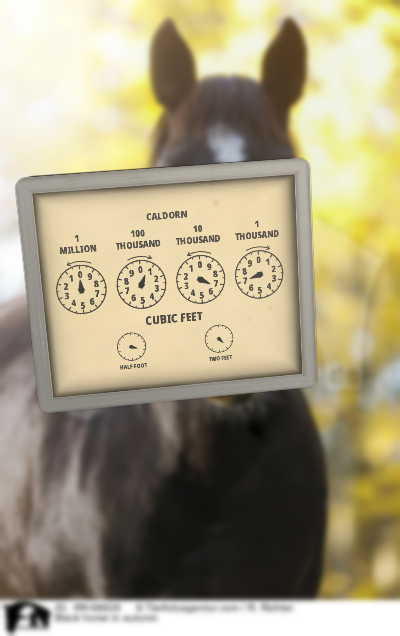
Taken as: 6700 ft³
